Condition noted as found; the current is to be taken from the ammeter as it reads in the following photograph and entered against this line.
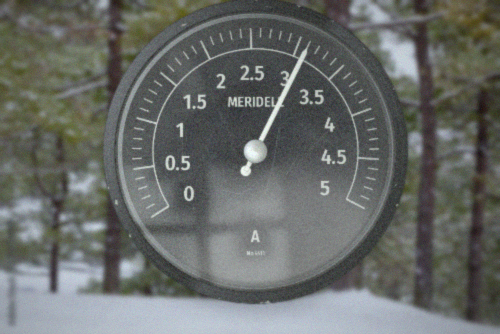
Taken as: 3.1 A
